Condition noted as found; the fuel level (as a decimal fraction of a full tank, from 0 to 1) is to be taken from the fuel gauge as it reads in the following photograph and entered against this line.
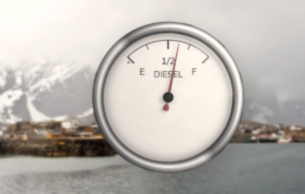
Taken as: 0.625
